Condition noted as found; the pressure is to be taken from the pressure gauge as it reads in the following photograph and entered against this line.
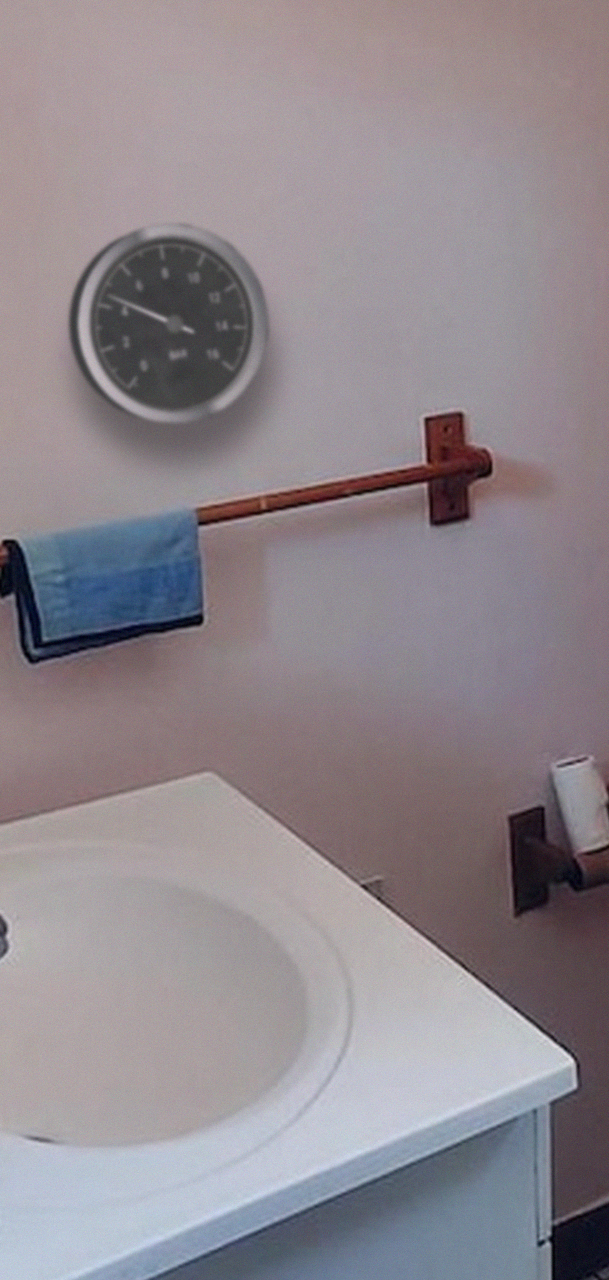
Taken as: 4.5 bar
